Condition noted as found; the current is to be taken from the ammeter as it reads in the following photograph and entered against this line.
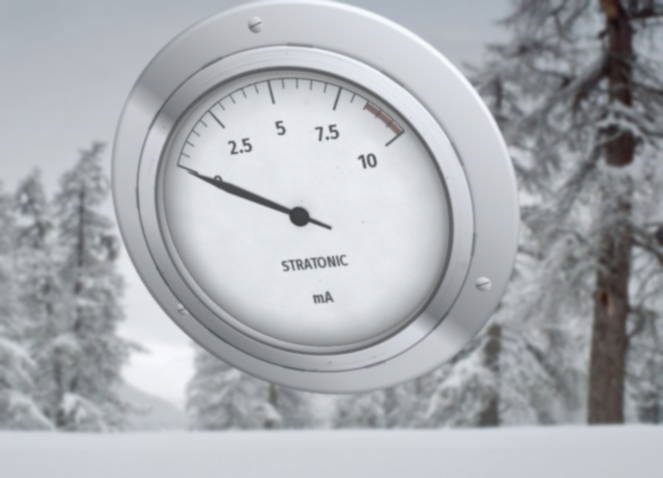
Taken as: 0 mA
